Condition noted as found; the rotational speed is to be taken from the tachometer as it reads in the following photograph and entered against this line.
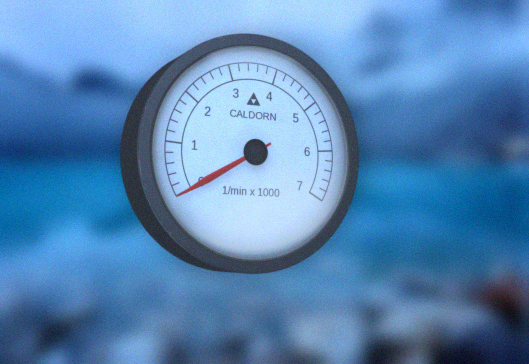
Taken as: 0 rpm
